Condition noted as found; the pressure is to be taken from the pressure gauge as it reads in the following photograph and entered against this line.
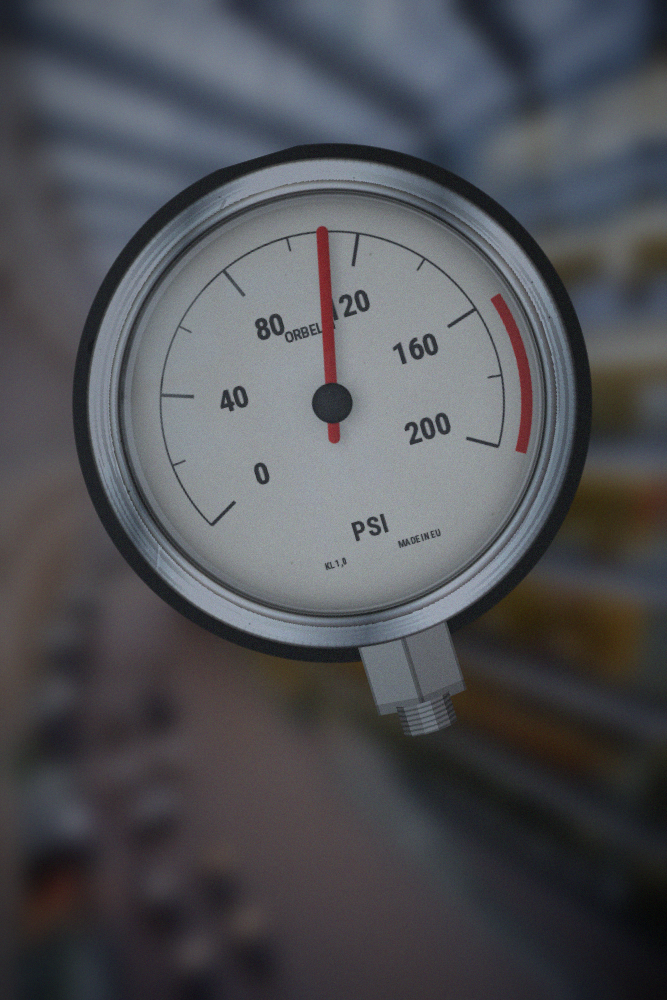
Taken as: 110 psi
